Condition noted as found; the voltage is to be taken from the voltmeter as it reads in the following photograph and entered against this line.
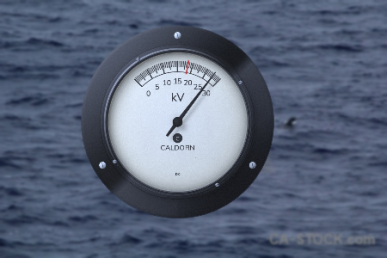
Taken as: 27.5 kV
